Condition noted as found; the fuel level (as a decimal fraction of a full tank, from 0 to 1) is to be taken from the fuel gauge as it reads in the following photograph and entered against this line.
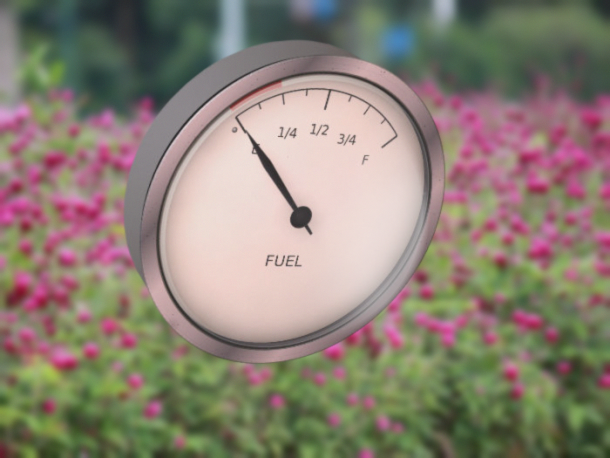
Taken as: 0
